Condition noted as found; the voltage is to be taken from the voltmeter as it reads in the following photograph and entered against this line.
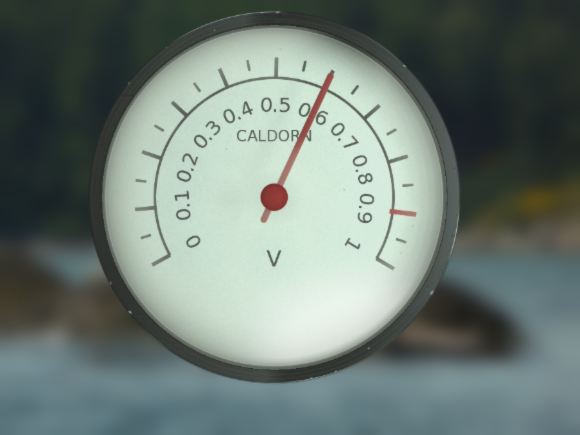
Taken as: 0.6 V
